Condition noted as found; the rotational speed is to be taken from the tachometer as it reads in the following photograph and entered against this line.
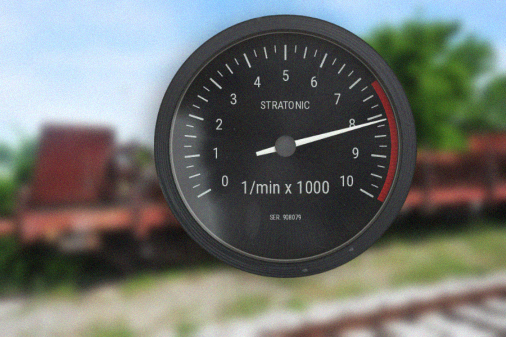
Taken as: 8125 rpm
